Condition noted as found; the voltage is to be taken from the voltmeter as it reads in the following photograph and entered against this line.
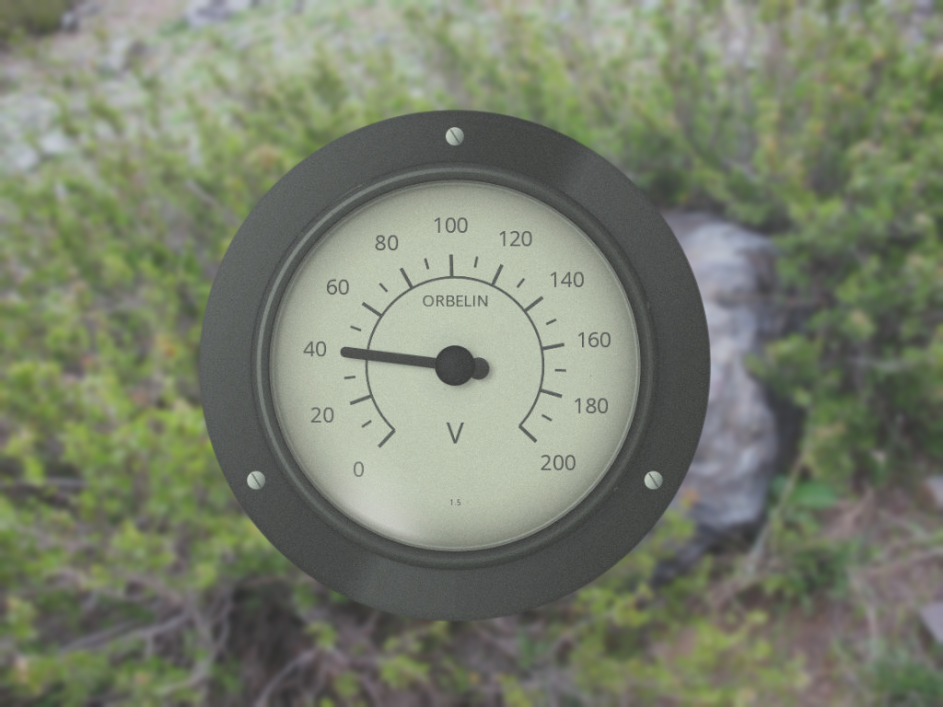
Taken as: 40 V
